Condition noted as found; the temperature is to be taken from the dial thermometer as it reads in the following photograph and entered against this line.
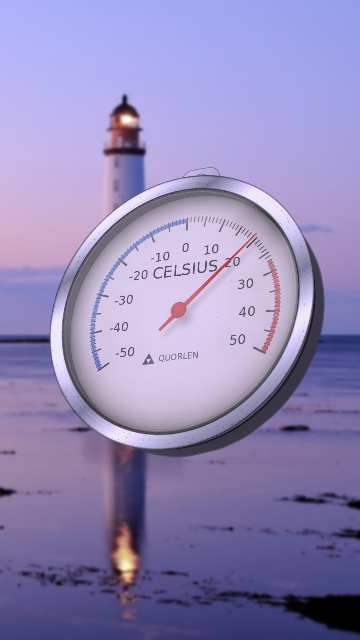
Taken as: 20 °C
